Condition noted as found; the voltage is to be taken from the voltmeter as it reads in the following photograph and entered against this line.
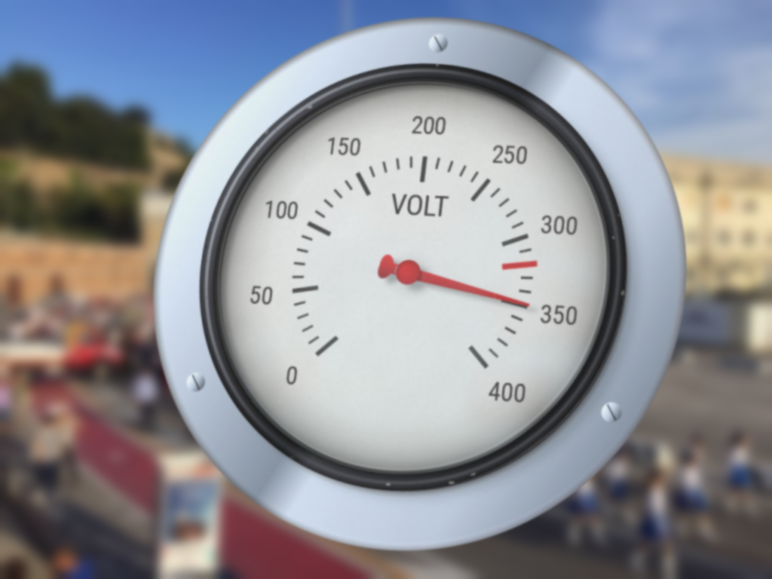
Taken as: 350 V
